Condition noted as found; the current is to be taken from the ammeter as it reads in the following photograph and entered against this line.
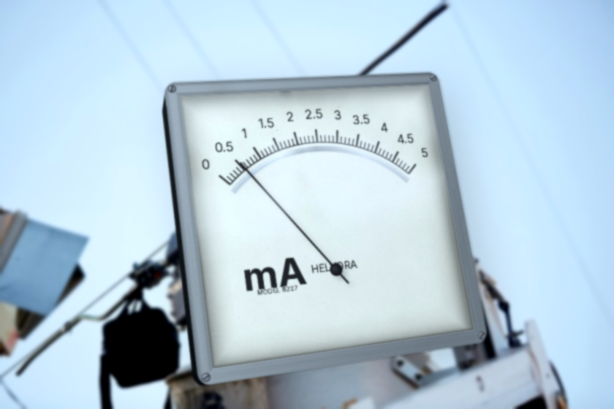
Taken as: 0.5 mA
